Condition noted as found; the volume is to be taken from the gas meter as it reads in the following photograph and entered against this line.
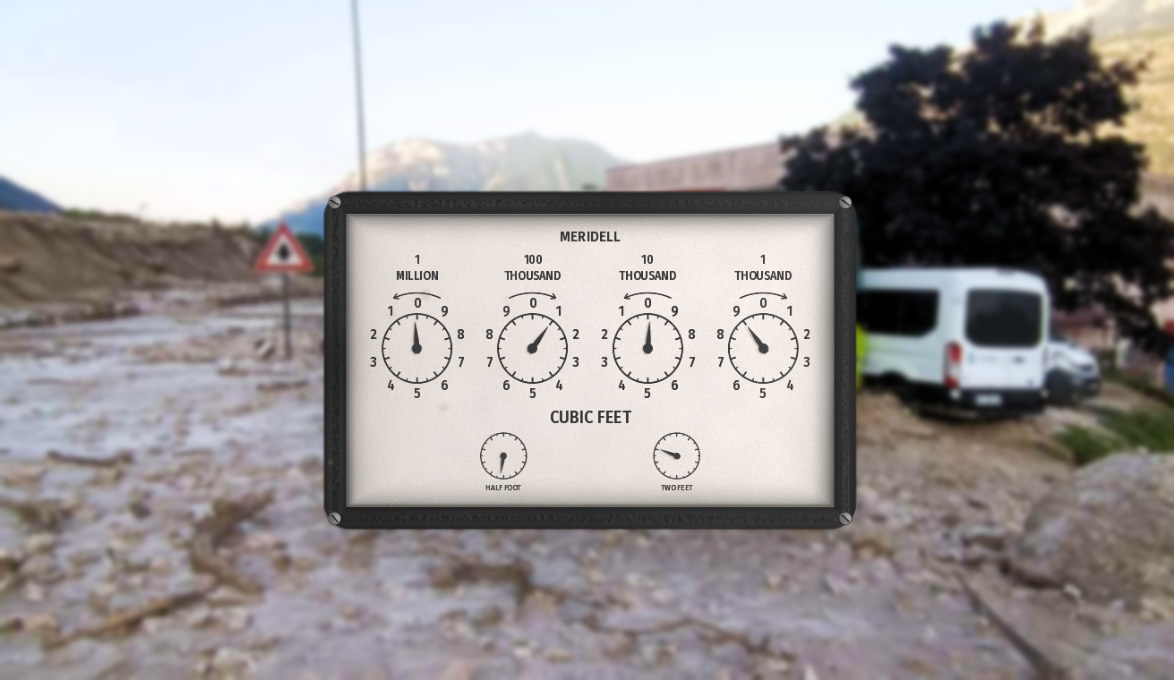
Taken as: 9900 ft³
